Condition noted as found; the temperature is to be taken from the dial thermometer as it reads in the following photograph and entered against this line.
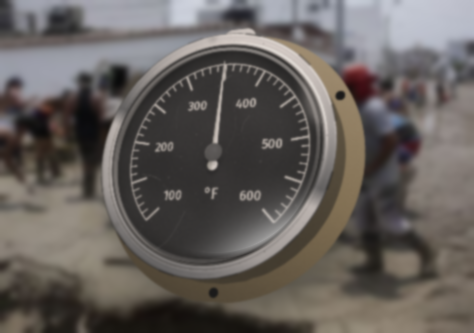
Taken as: 350 °F
